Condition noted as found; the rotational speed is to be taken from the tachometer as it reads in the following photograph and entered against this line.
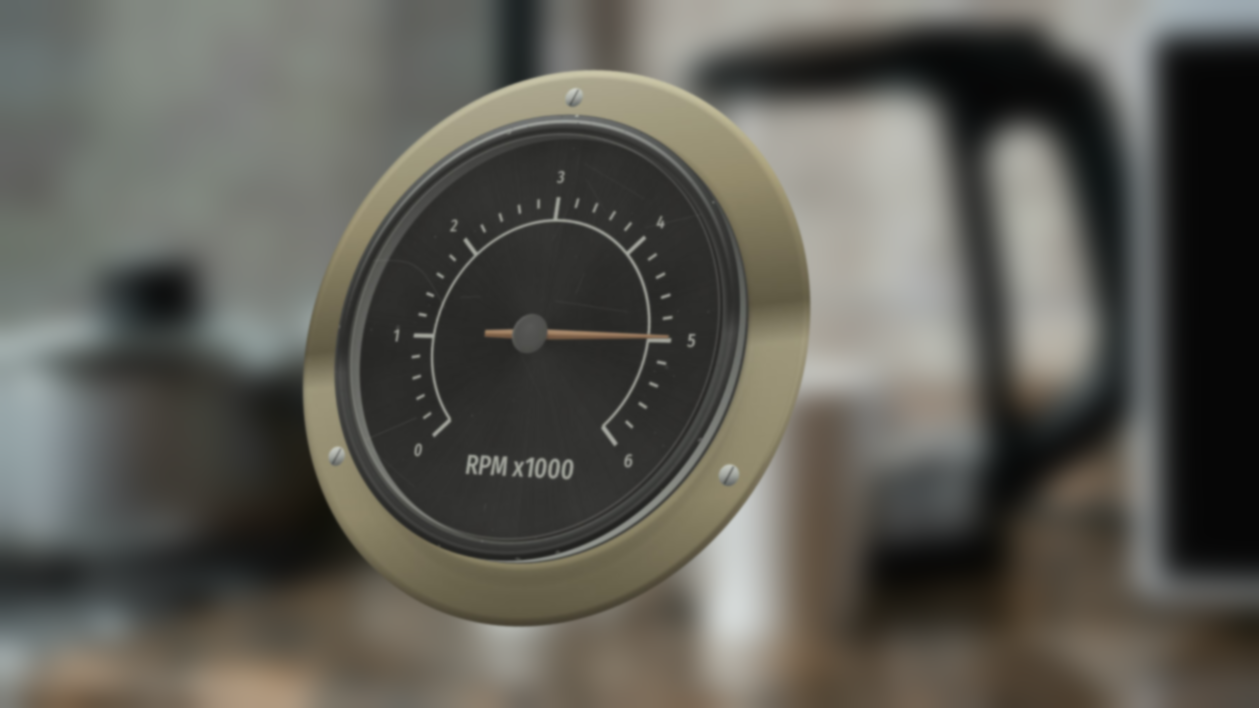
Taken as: 5000 rpm
